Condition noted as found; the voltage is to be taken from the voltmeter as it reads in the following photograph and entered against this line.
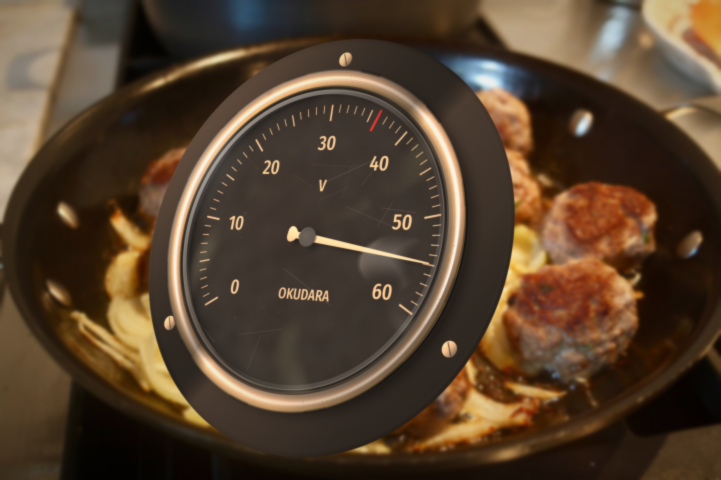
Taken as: 55 V
